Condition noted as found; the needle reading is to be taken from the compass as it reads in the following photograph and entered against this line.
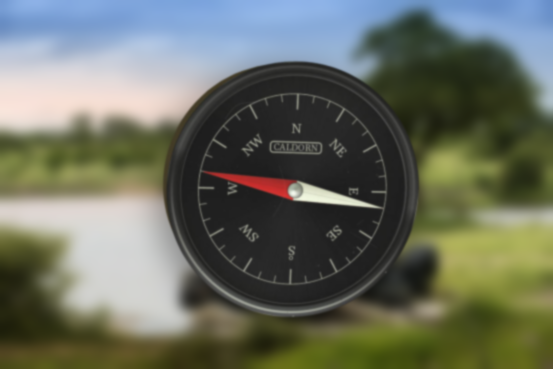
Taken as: 280 °
